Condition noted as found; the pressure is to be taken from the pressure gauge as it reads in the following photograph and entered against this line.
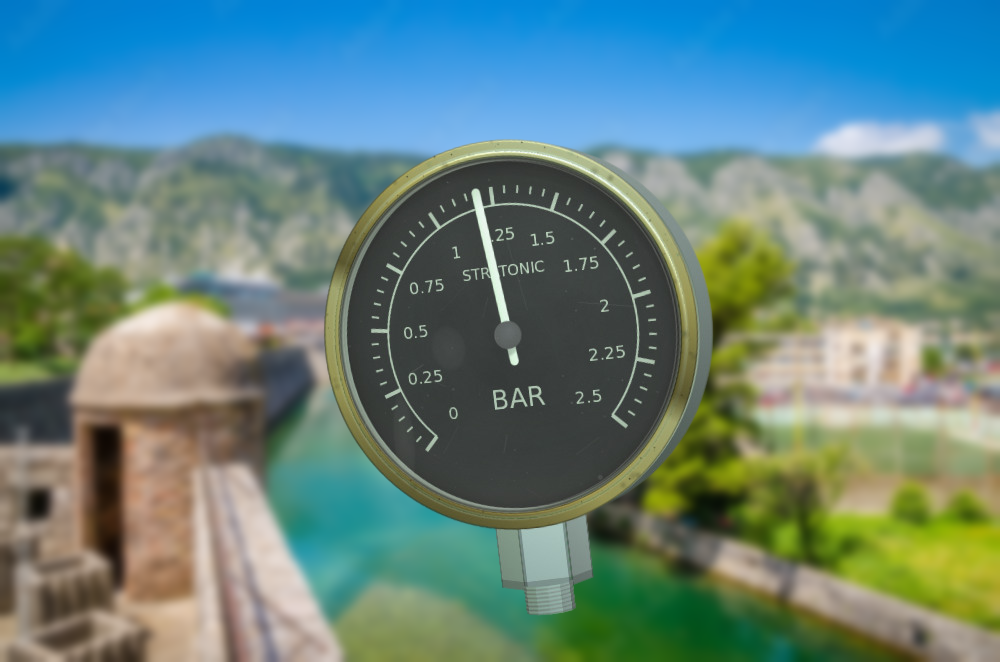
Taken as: 1.2 bar
